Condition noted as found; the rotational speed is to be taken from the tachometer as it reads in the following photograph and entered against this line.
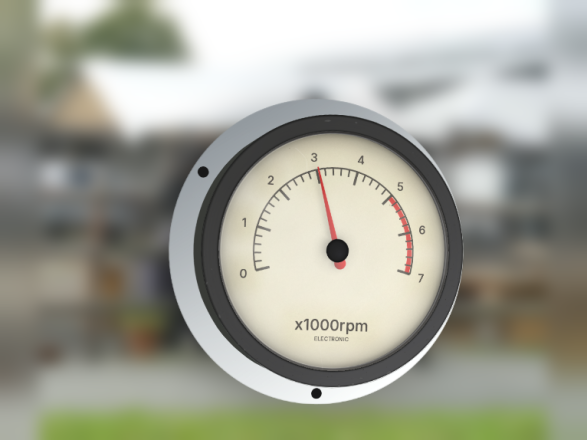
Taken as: 3000 rpm
